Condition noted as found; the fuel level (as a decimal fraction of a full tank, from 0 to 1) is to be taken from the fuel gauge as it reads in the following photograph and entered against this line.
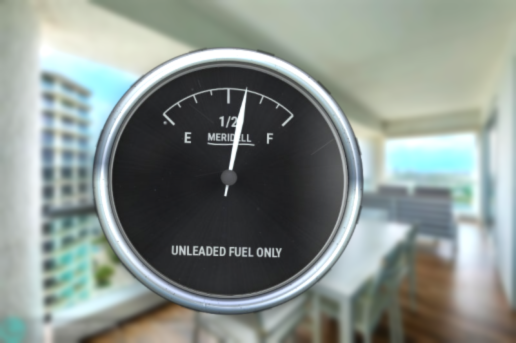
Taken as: 0.625
